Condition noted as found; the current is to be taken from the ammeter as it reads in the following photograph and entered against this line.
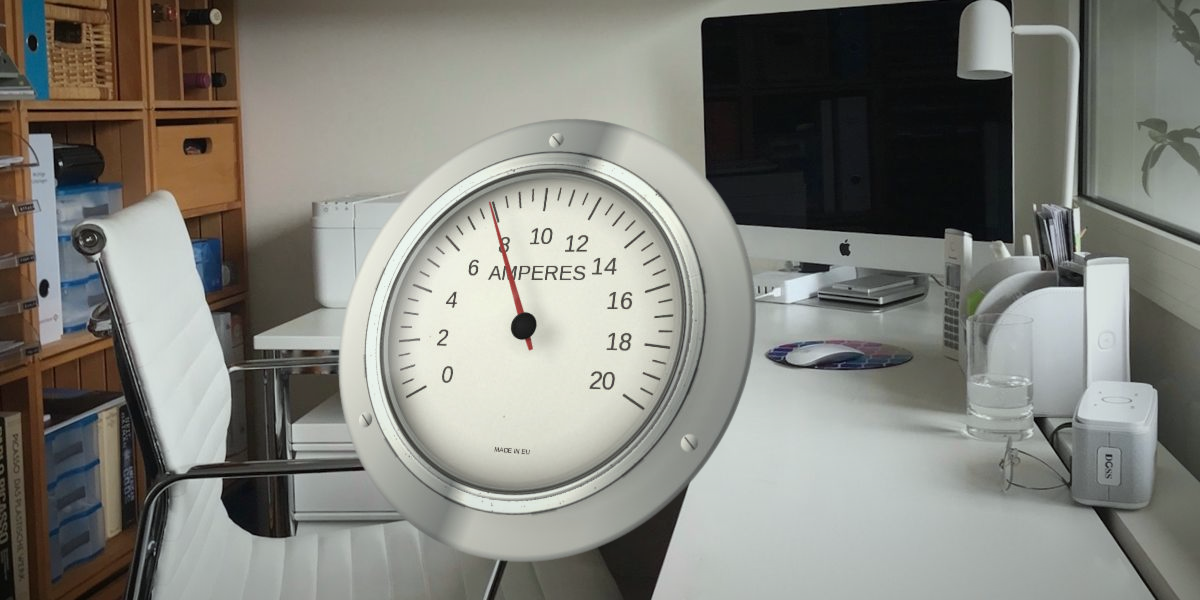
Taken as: 8 A
